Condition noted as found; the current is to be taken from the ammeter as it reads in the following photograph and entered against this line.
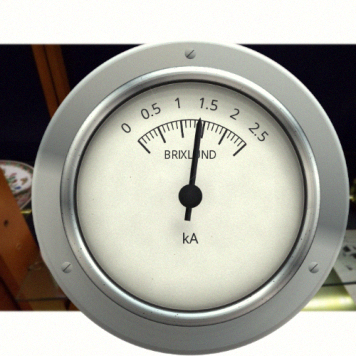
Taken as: 1.4 kA
